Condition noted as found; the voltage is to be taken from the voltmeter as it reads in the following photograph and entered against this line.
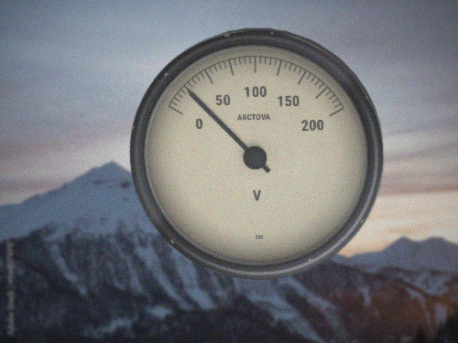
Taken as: 25 V
